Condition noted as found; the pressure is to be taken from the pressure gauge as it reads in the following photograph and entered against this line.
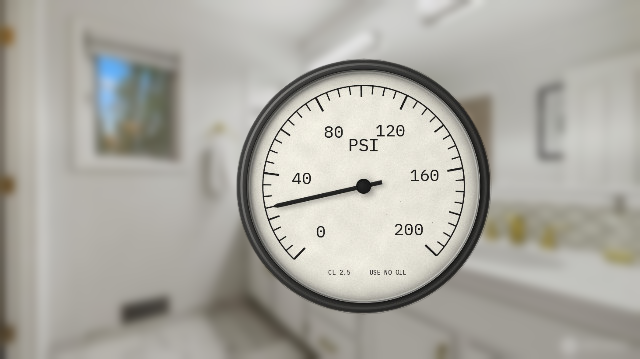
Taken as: 25 psi
